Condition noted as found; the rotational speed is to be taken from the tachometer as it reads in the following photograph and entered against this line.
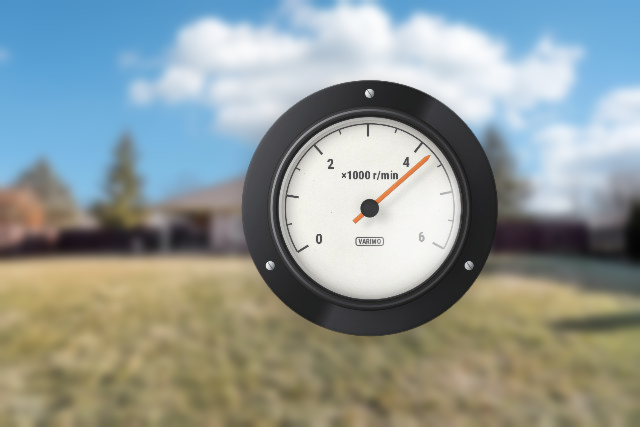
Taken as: 4250 rpm
